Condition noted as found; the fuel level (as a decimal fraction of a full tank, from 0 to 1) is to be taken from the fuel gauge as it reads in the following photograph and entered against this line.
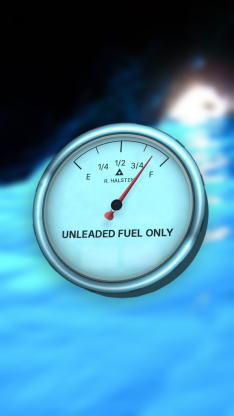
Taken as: 0.875
